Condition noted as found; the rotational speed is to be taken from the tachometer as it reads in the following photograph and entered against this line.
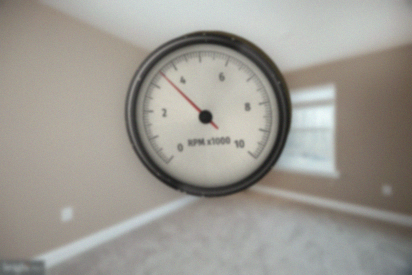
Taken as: 3500 rpm
